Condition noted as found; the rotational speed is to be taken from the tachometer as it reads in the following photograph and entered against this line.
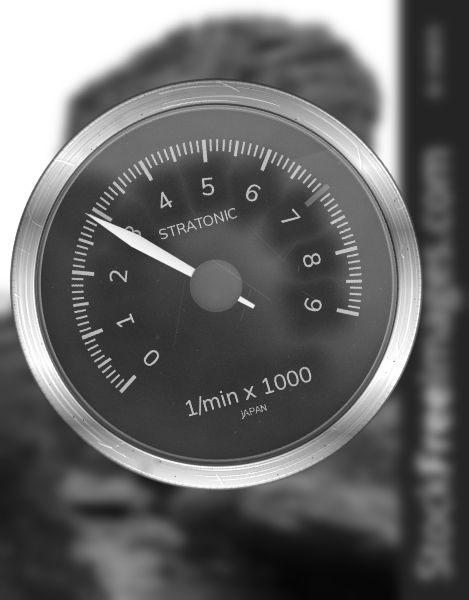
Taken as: 2900 rpm
